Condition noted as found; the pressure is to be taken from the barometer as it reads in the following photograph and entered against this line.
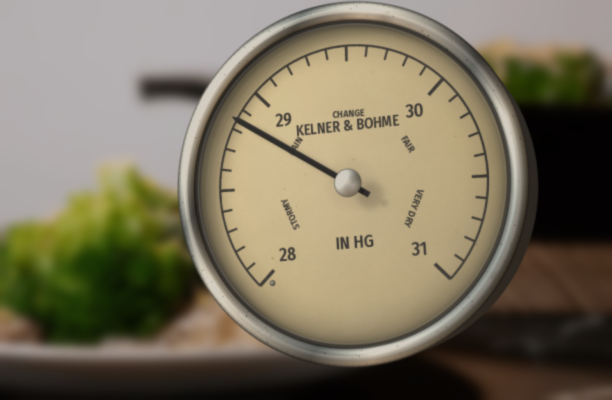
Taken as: 28.85 inHg
